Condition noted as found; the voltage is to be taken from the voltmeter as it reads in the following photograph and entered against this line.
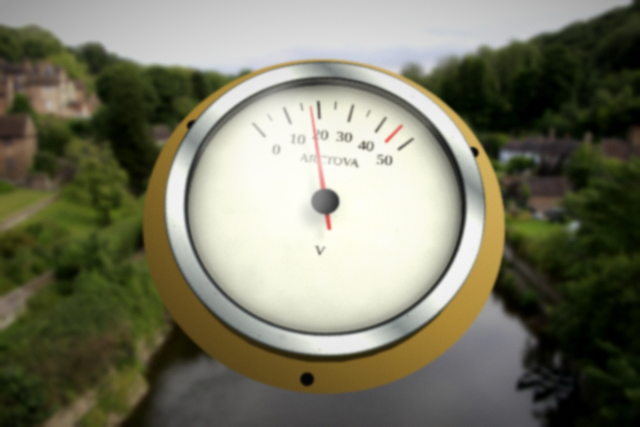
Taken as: 17.5 V
